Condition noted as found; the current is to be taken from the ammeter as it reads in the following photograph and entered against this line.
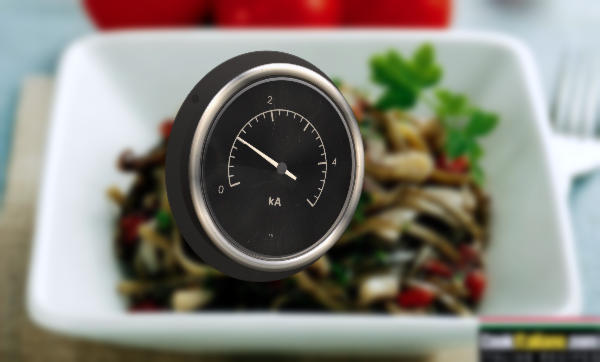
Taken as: 1 kA
